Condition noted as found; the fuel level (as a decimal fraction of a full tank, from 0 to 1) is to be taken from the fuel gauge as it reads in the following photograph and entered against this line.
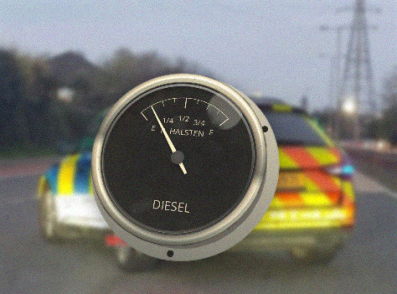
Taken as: 0.125
